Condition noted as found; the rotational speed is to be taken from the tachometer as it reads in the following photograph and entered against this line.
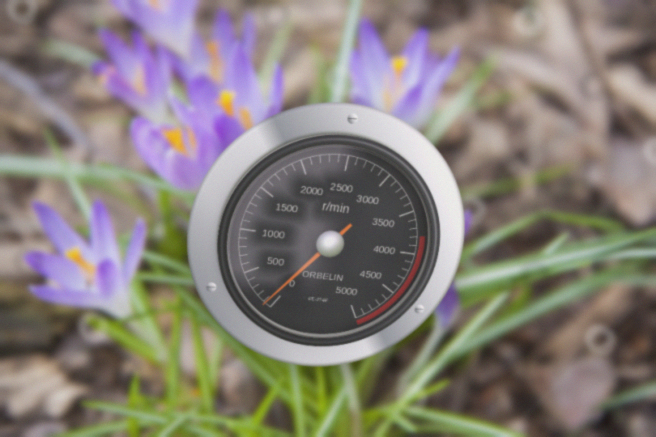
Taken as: 100 rpm
